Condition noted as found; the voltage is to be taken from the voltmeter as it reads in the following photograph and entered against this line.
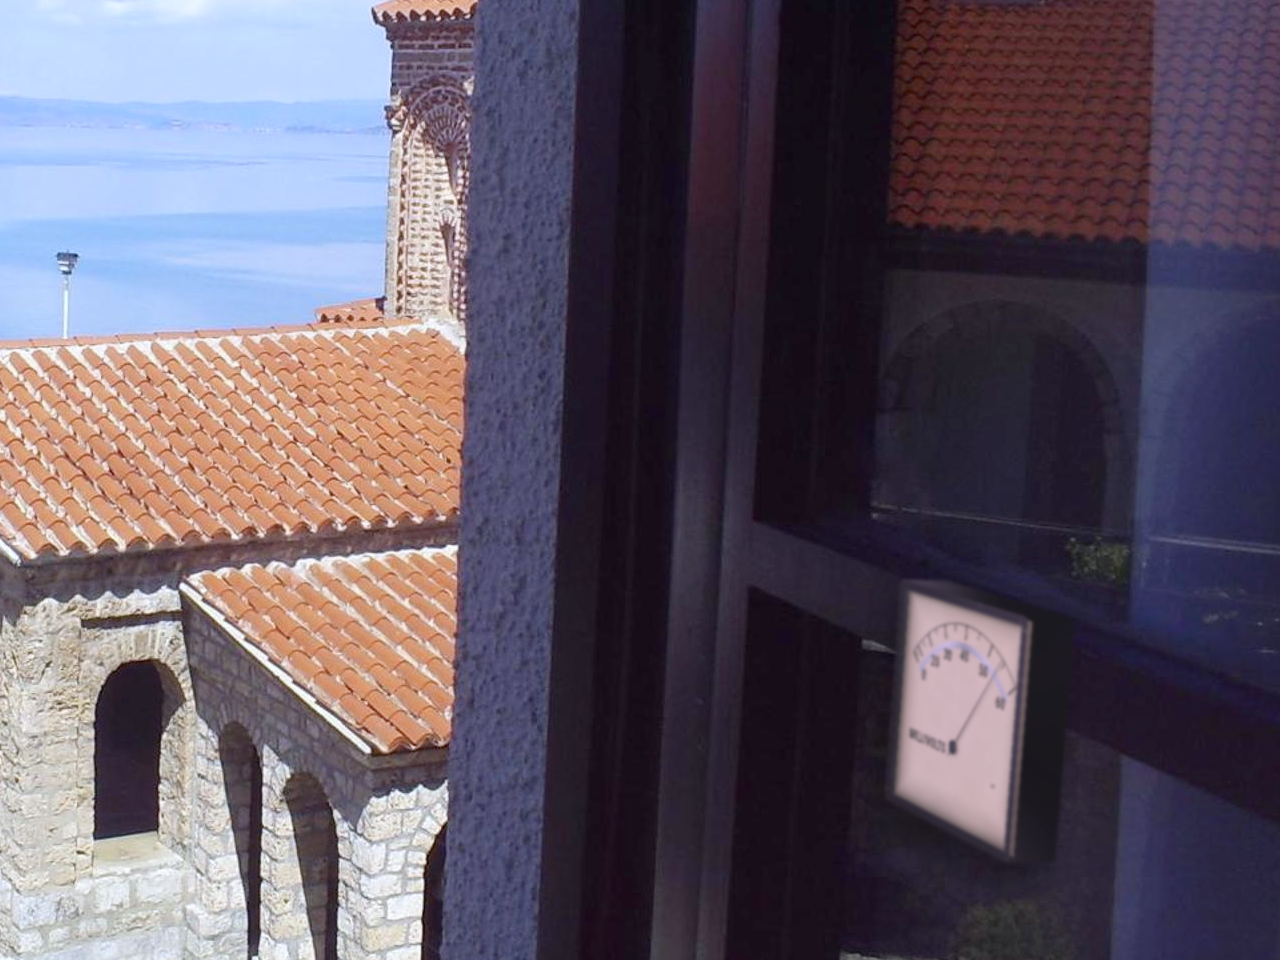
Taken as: 55 mV
